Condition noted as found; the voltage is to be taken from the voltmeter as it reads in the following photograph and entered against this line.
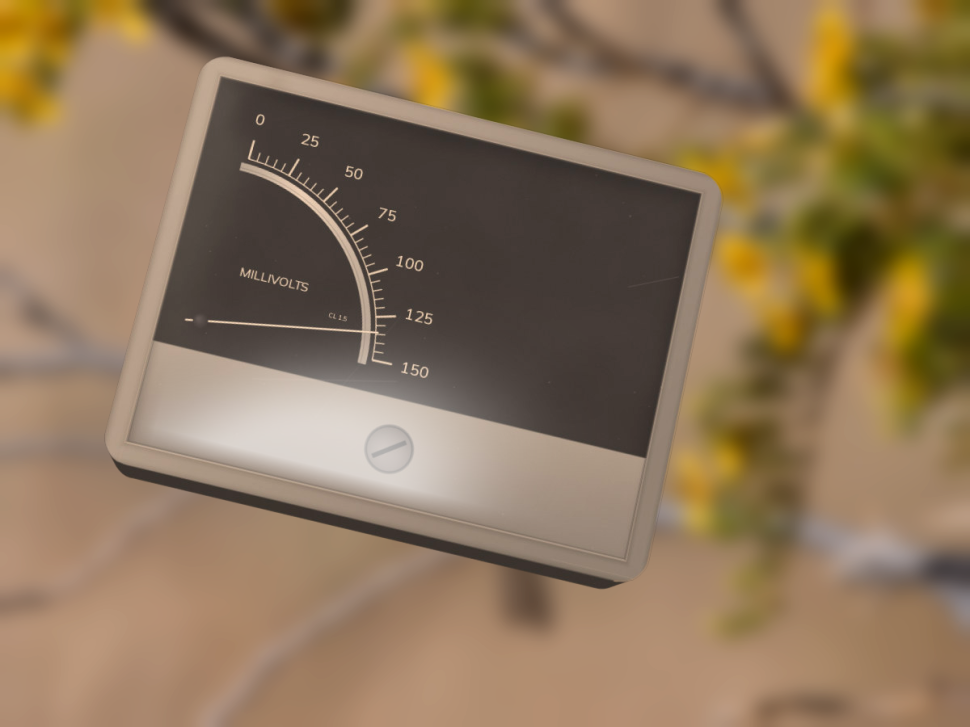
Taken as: 135 mV
